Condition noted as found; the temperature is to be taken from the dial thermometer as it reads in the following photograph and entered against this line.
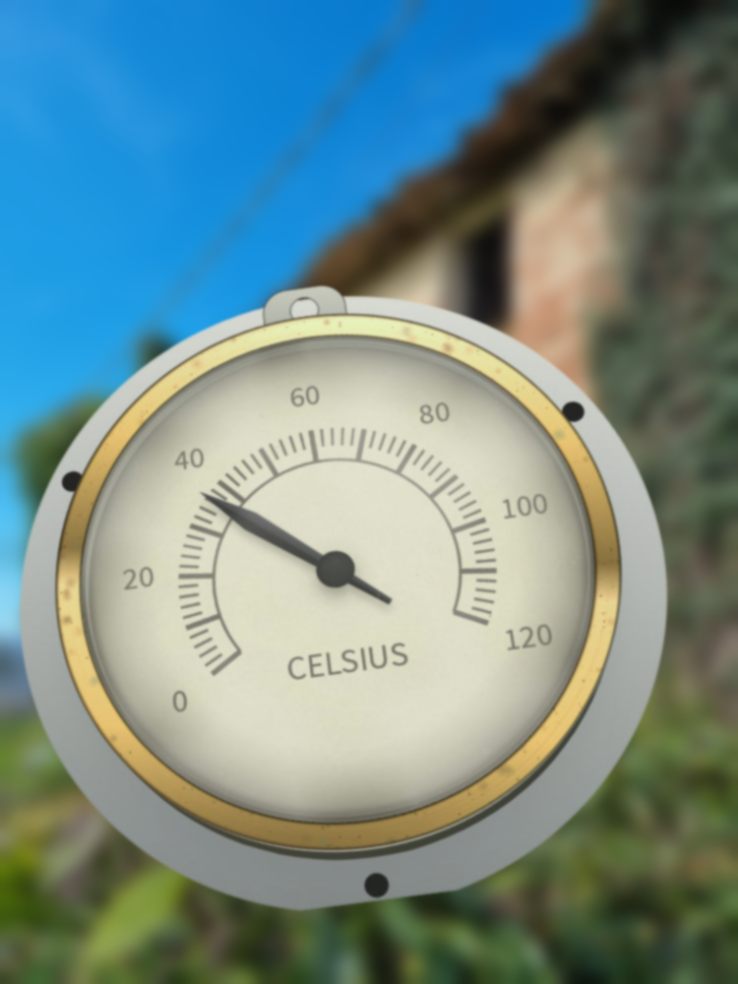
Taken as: 36 °C
